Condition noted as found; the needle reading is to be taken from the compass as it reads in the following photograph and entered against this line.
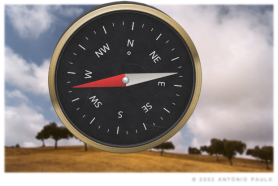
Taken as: 255 °
